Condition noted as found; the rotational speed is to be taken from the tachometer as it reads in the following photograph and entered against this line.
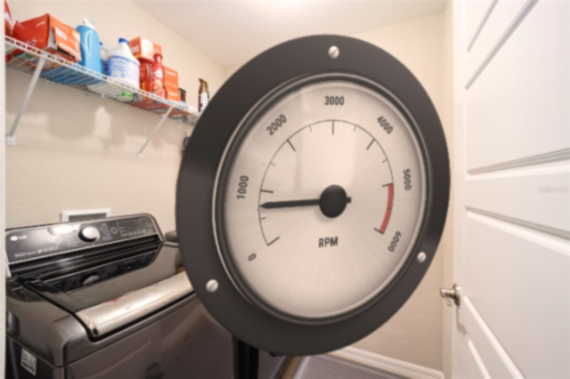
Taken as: 750 rpm
